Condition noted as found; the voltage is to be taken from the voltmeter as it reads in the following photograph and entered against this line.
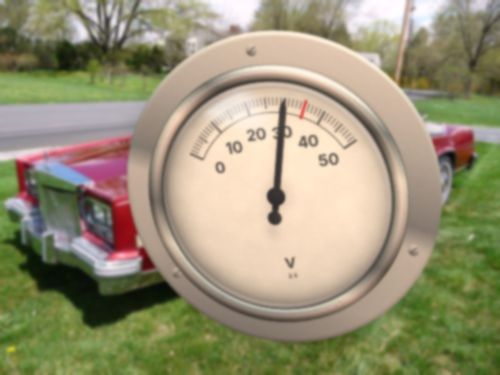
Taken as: 30 V
